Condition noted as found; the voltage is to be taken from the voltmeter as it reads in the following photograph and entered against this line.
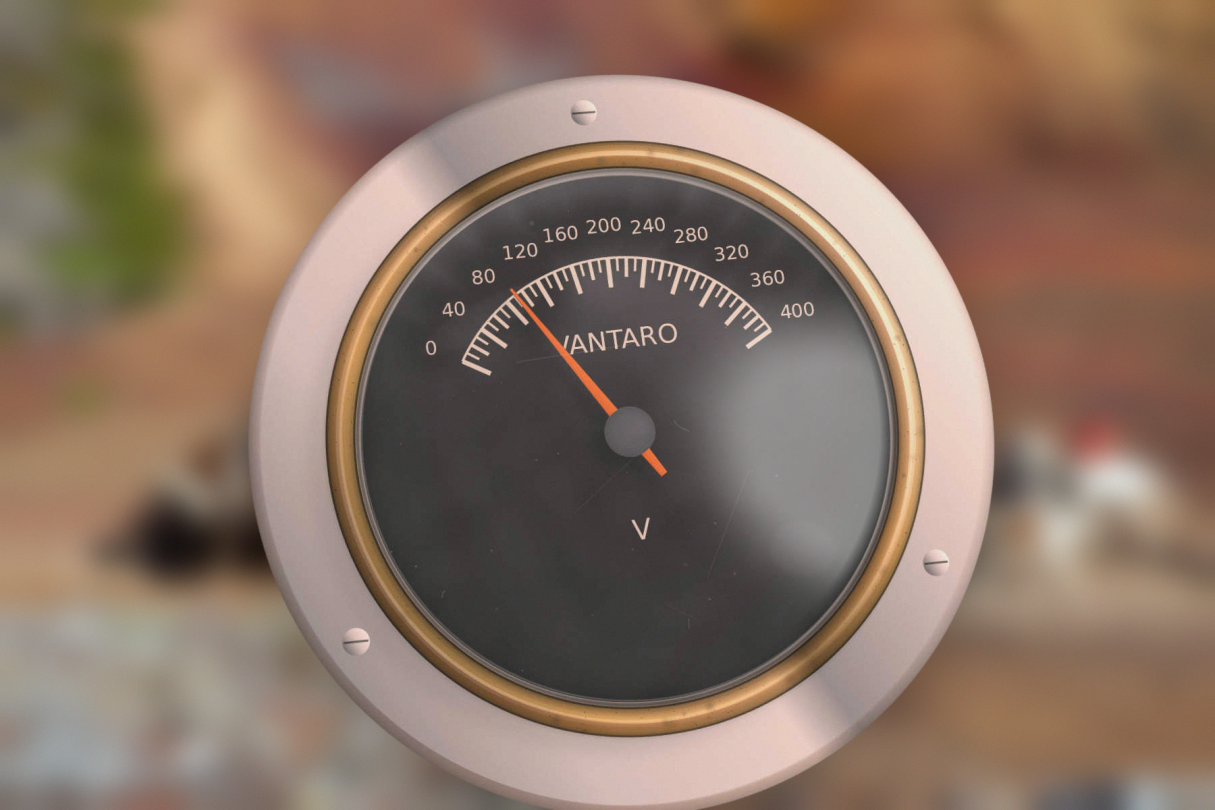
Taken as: 90 V
